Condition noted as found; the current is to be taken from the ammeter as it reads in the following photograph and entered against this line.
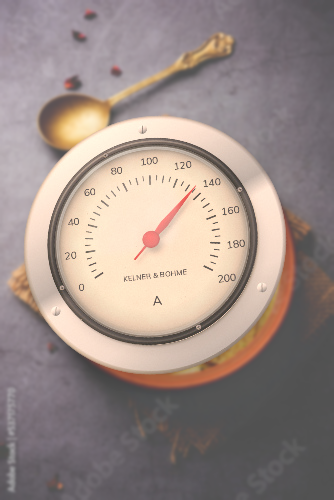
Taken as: 135 A
